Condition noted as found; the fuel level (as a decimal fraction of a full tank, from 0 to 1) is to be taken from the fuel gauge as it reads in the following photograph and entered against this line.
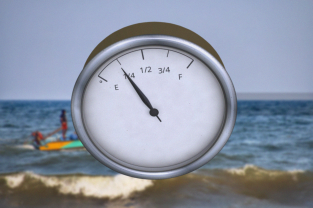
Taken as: 0.25
